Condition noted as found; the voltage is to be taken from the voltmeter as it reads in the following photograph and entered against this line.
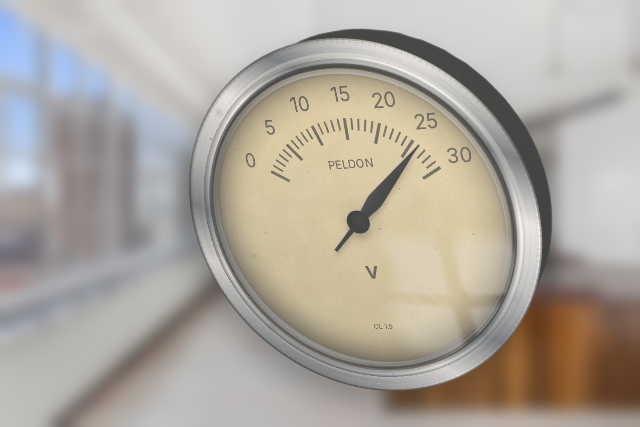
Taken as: 26 V
